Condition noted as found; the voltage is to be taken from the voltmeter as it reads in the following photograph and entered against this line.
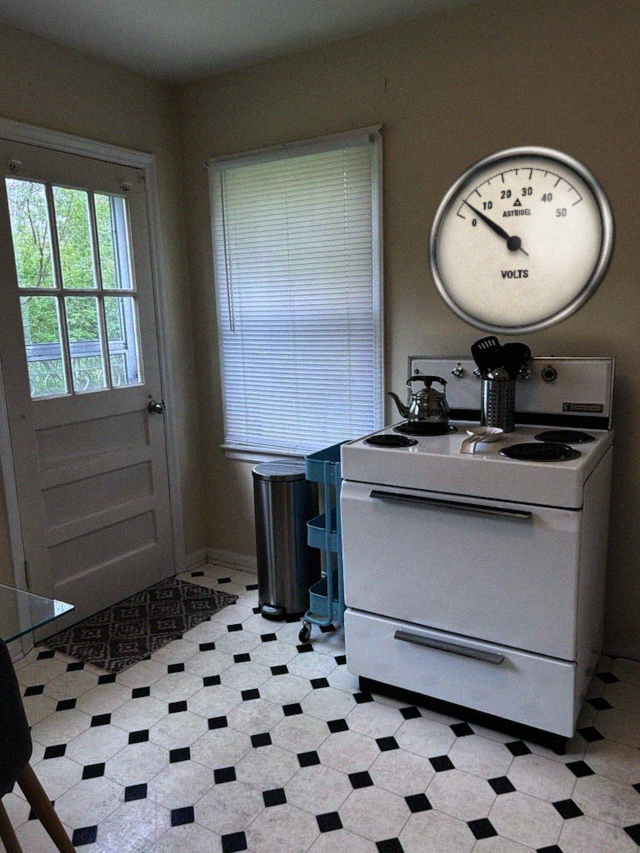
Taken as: 5 V
